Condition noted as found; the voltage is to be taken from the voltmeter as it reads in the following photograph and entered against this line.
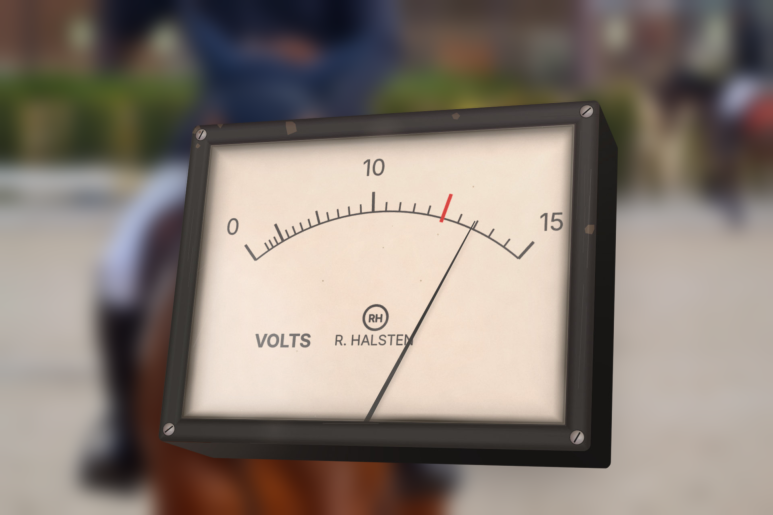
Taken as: 13.5 V
